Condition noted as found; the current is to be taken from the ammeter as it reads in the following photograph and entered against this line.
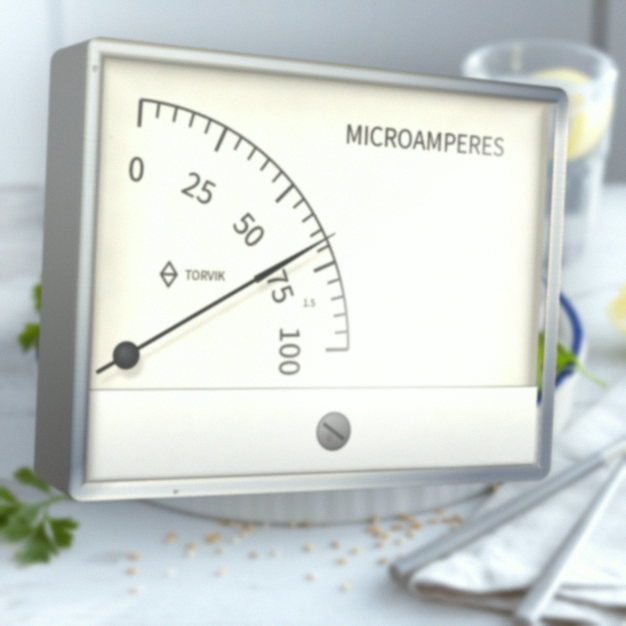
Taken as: 67.5 µA
